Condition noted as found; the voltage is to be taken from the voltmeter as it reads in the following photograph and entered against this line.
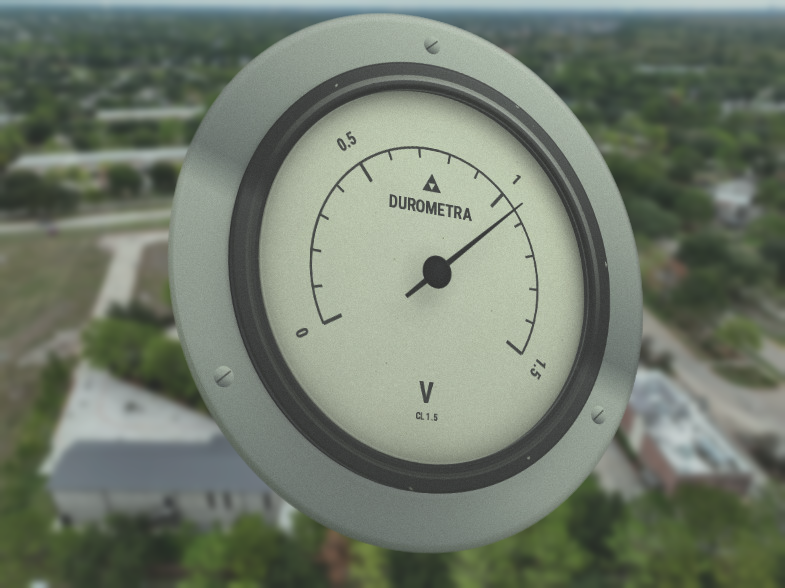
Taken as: 1.05 V
